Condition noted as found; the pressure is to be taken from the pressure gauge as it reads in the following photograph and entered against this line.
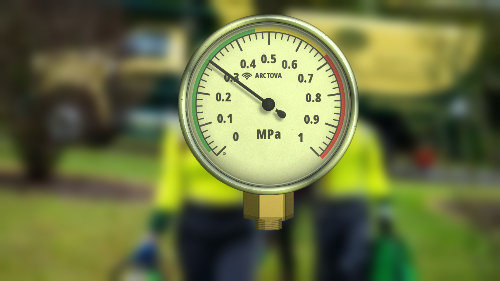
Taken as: 0.3 MPa
